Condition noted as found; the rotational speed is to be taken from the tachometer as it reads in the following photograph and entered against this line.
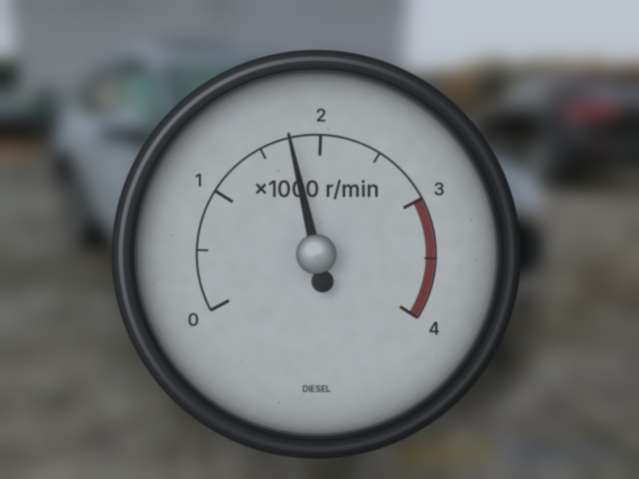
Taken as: 1750 rpm
